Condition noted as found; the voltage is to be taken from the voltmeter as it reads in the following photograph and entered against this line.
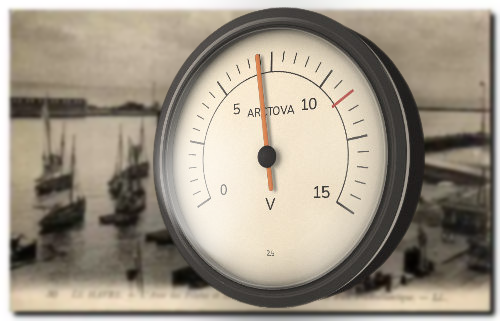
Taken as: 7 V
